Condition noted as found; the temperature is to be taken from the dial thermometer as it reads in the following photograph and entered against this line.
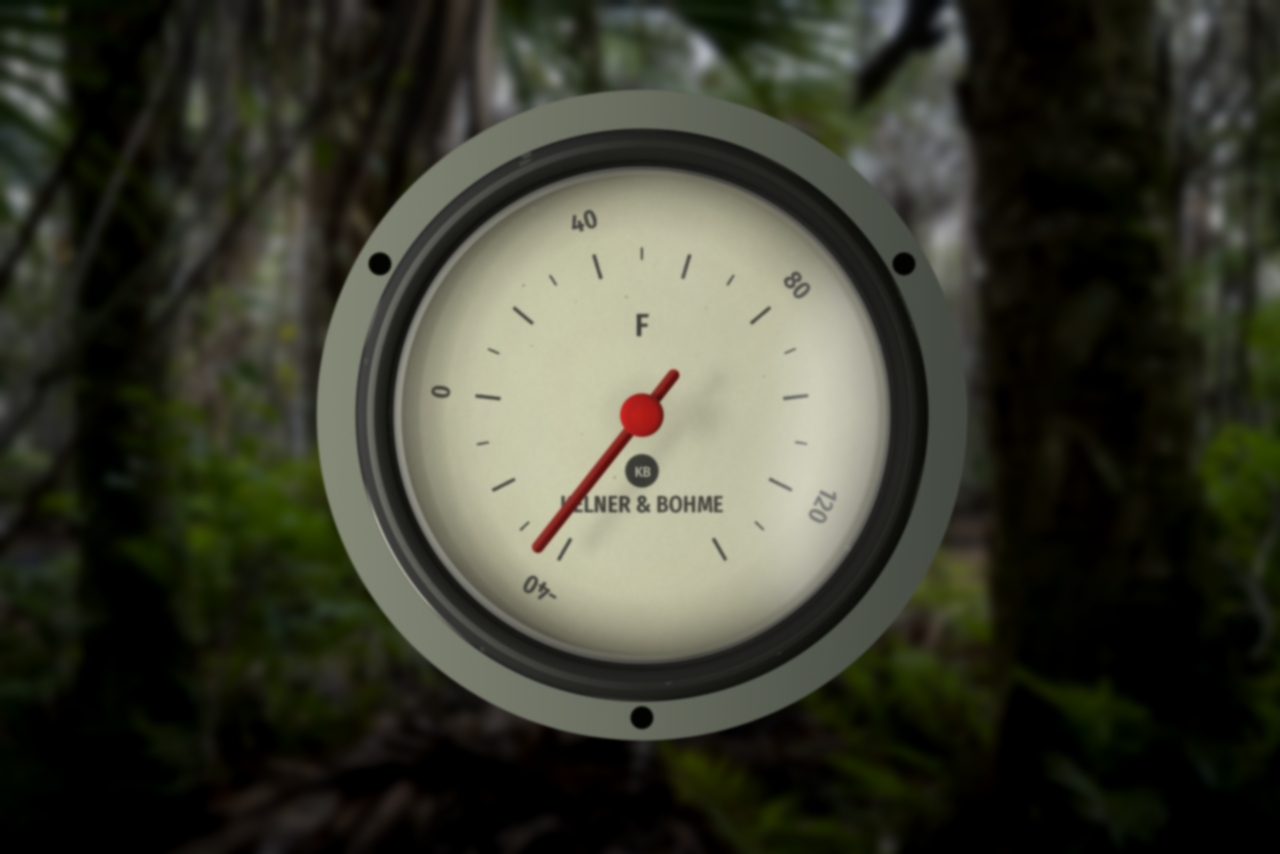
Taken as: -35 °F
